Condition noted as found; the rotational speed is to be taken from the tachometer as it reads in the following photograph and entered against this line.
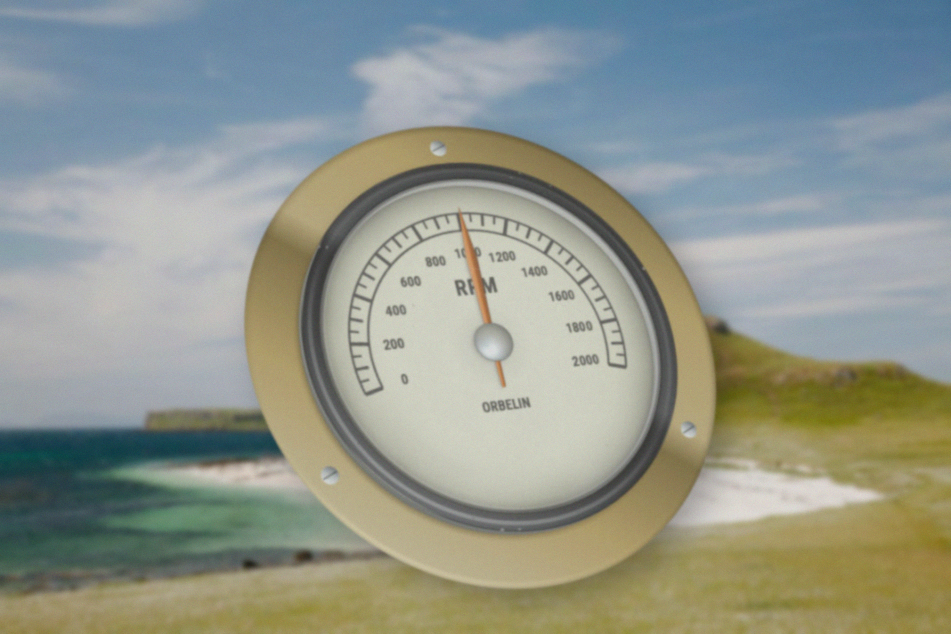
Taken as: 1000 rpm
